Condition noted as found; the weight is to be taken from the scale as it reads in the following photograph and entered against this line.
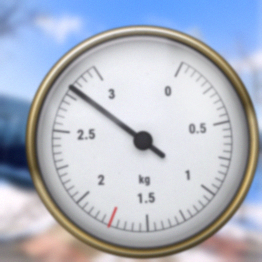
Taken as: 2.8 kg
